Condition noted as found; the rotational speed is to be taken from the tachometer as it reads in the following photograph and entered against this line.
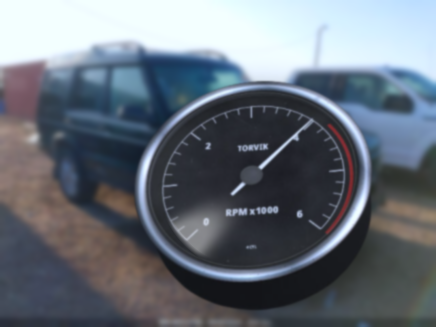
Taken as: 4000 rpm
